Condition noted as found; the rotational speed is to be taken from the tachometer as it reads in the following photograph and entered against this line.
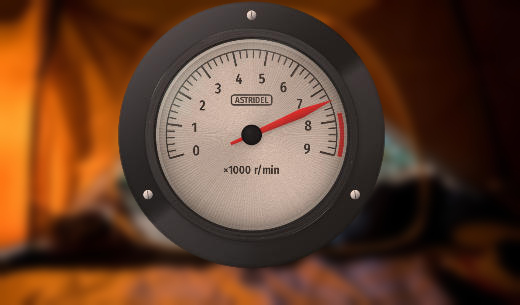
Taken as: 7400 rpm
